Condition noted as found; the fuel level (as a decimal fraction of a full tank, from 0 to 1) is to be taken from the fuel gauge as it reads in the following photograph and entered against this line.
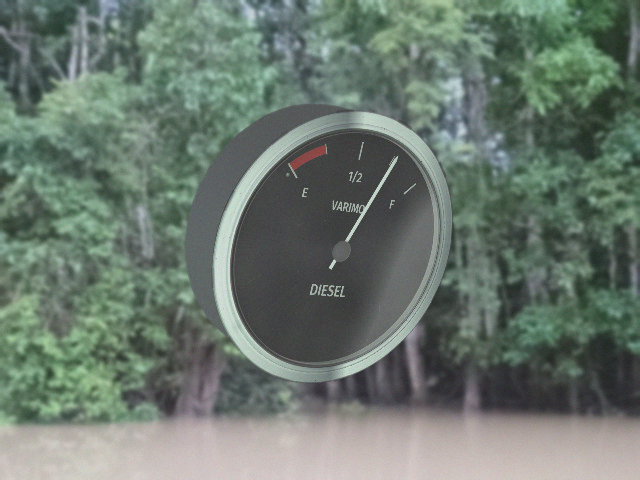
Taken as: 0.75
